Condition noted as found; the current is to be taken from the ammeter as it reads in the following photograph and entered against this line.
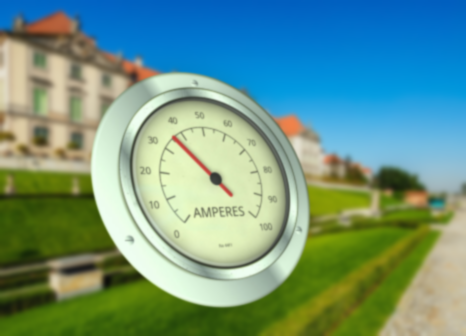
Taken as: 35 A
